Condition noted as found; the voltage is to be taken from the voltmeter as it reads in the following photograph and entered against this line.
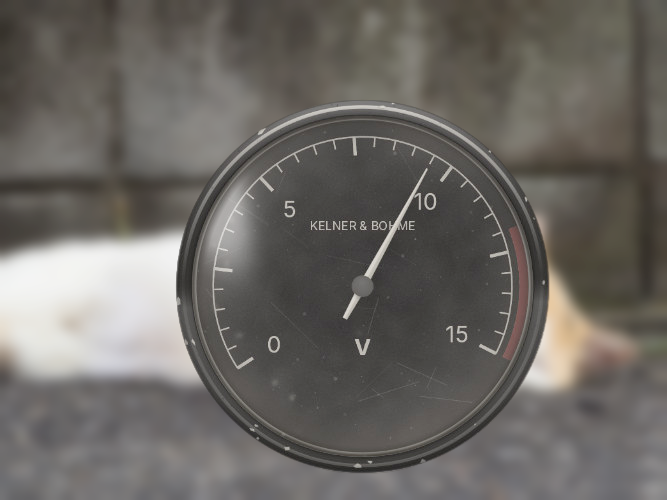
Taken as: 9.5 V
